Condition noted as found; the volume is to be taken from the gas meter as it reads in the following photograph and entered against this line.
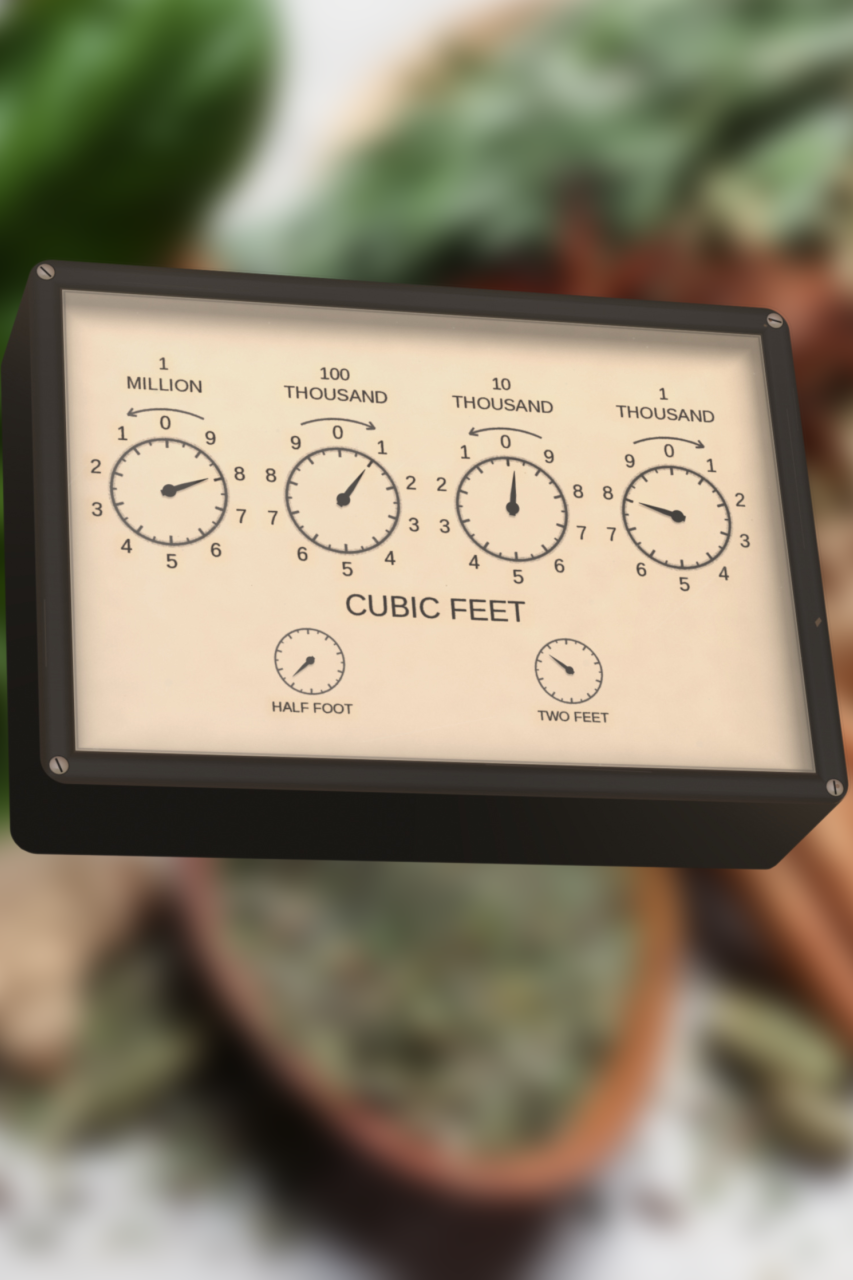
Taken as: 809800 ft³
